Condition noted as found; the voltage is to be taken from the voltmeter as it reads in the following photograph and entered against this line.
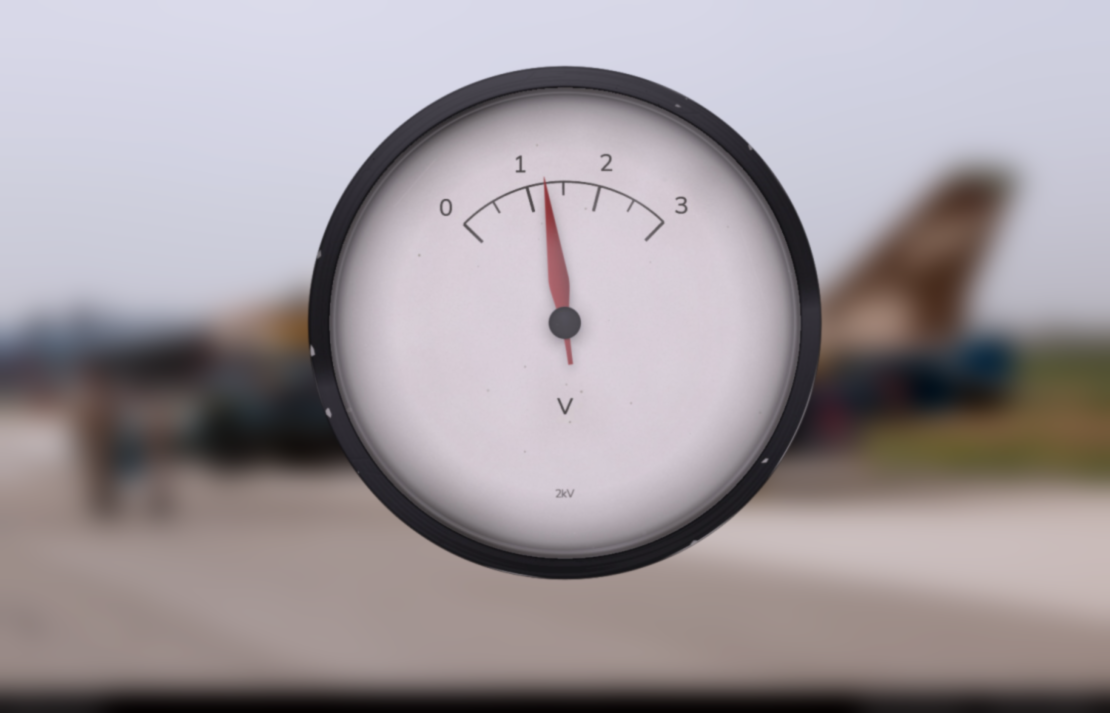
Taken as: 1.25 V
